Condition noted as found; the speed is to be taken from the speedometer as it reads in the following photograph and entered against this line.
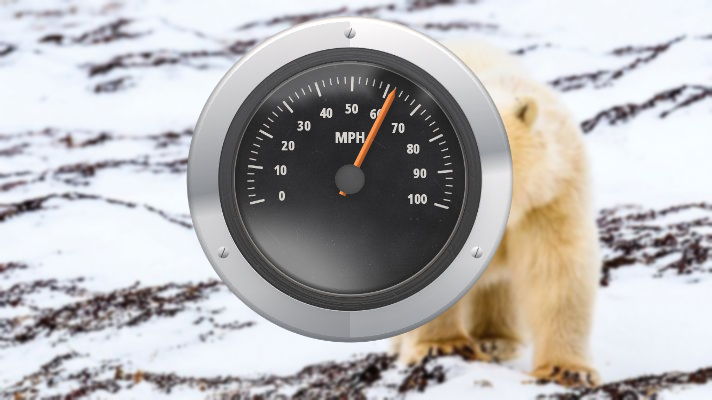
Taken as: 62 mph
